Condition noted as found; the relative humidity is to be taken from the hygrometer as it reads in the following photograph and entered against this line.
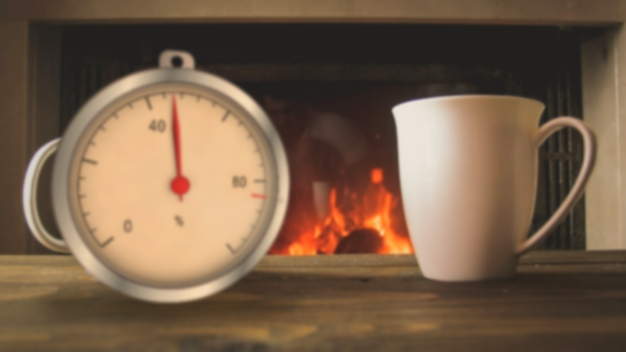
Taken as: 46 %
